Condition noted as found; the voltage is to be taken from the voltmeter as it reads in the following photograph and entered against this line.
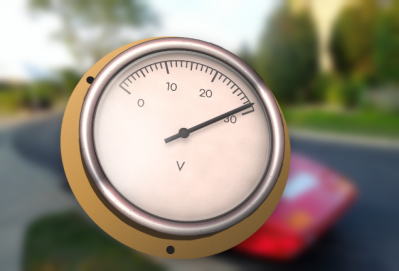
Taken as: 29 V
